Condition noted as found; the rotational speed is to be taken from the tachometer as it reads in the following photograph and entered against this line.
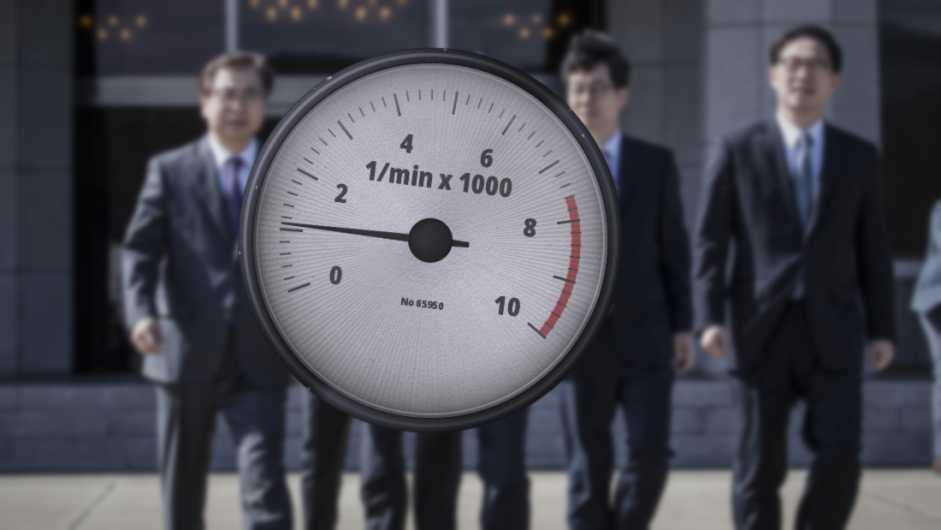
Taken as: 1100 rpm
